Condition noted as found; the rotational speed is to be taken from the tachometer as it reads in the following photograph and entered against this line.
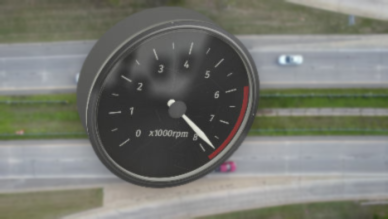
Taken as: 7750 rpm
